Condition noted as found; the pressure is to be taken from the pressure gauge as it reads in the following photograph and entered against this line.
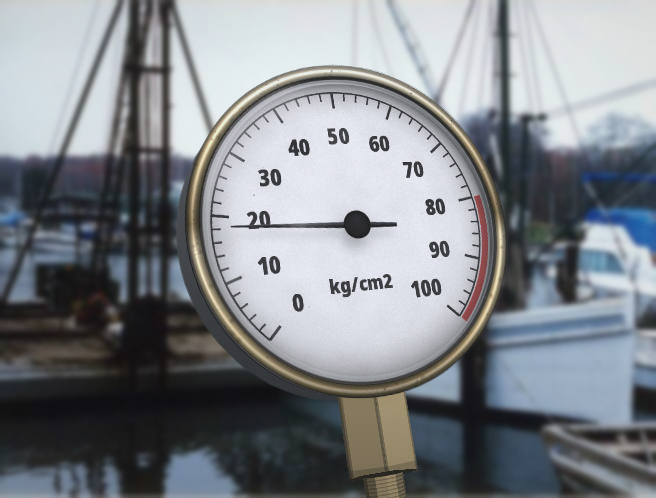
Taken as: 18 kg/cm²
